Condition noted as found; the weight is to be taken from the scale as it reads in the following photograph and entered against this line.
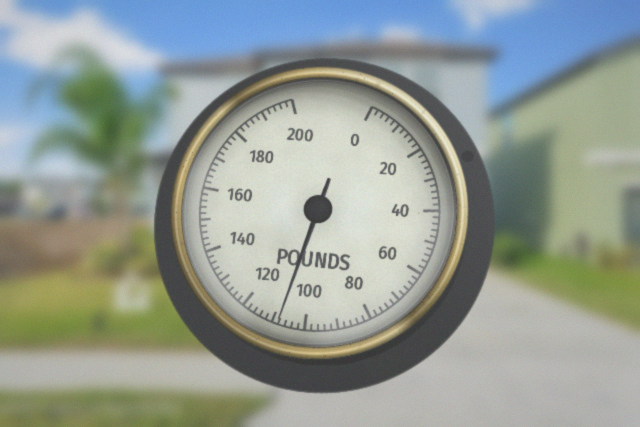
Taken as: 108 lb
